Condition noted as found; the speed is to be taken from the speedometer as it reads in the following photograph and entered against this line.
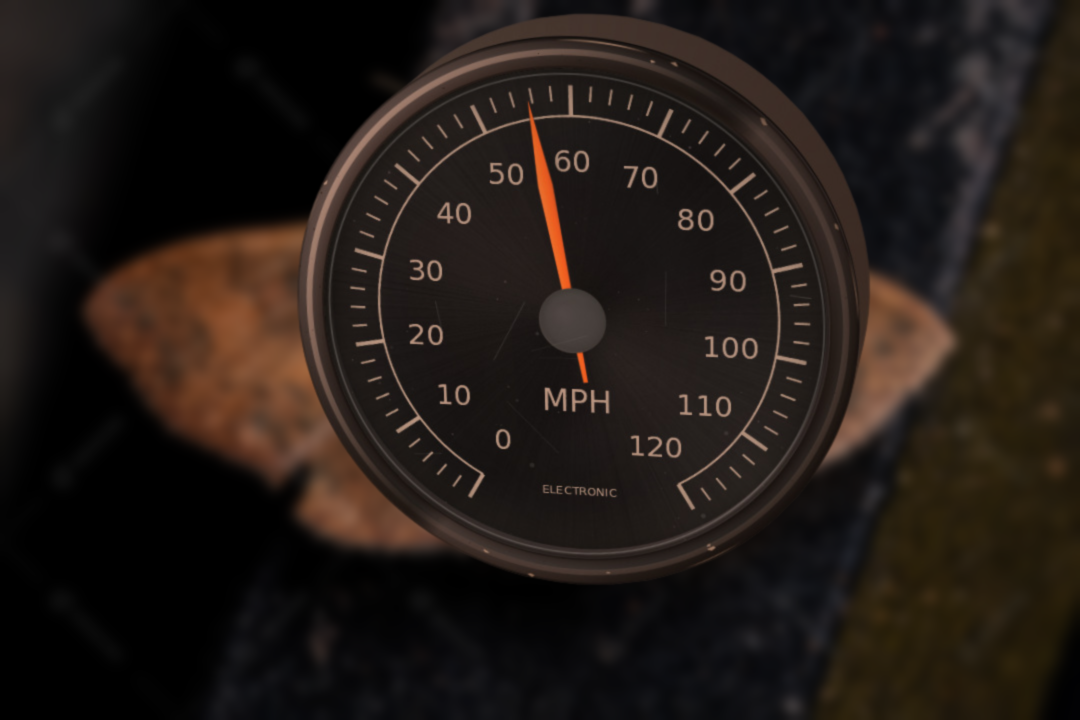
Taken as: 56 mph
